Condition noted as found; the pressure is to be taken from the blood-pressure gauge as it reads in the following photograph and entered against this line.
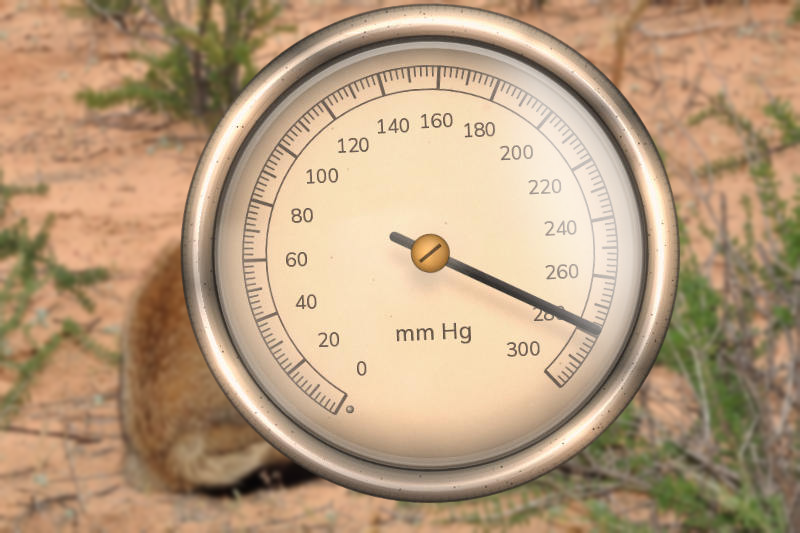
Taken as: 278 mmHg
